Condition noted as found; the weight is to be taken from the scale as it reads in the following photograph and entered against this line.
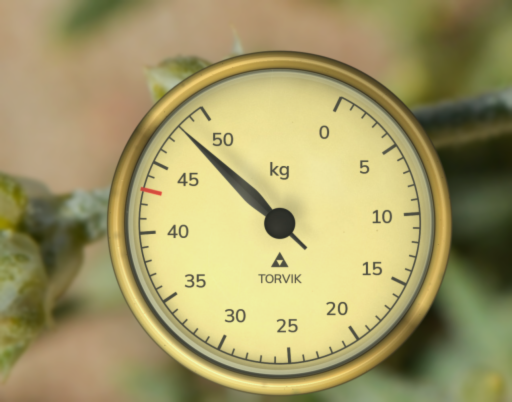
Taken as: 48 kg
